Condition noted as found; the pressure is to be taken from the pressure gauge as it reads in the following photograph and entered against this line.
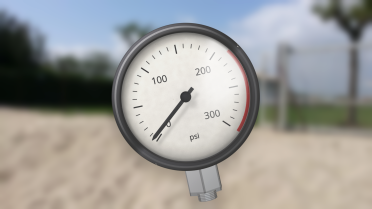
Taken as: 5 psi
